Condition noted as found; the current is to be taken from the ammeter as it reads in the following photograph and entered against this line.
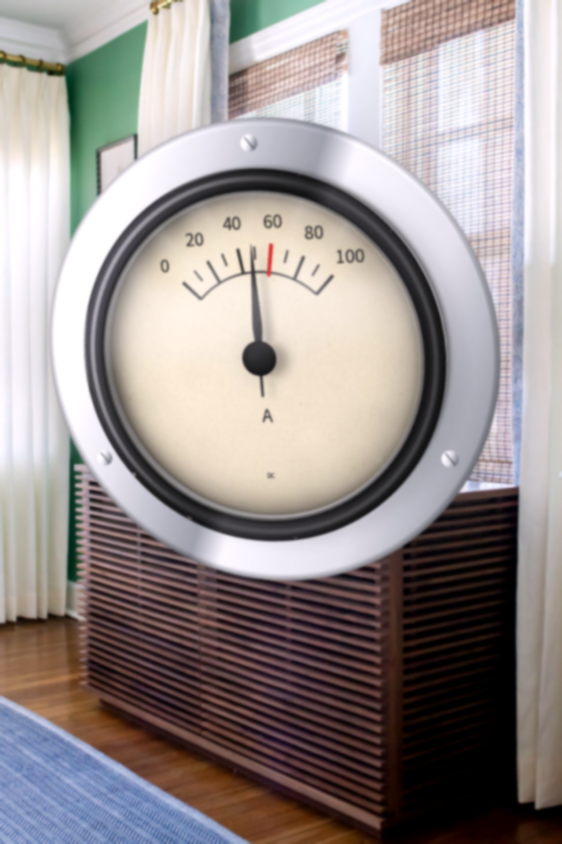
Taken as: 50 A
